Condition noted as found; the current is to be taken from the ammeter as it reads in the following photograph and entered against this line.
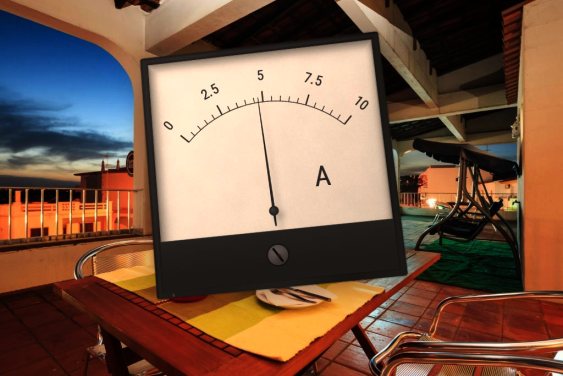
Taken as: 4.75 A
